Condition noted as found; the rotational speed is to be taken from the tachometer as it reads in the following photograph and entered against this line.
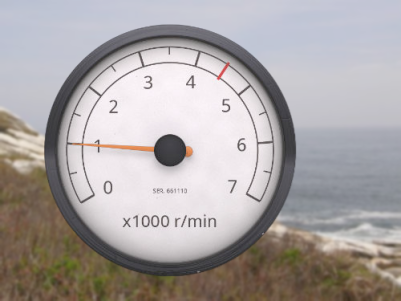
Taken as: 1000 rpm
